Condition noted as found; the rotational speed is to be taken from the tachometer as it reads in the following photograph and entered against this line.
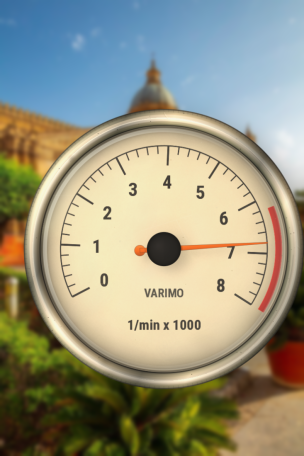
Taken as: 6800 rpm
